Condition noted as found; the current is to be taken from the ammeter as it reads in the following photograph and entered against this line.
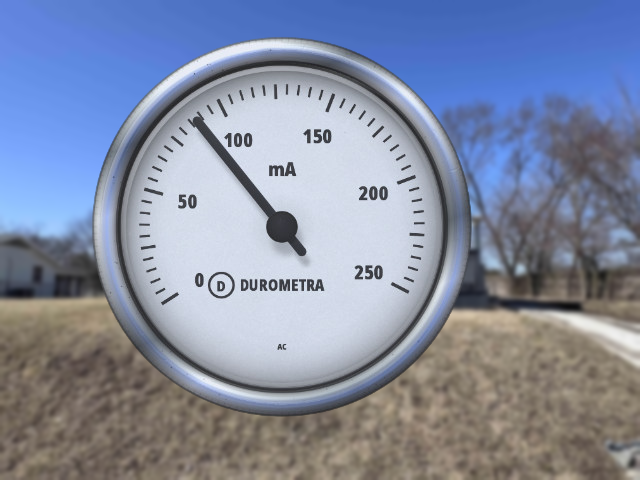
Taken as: 87.5 mA
